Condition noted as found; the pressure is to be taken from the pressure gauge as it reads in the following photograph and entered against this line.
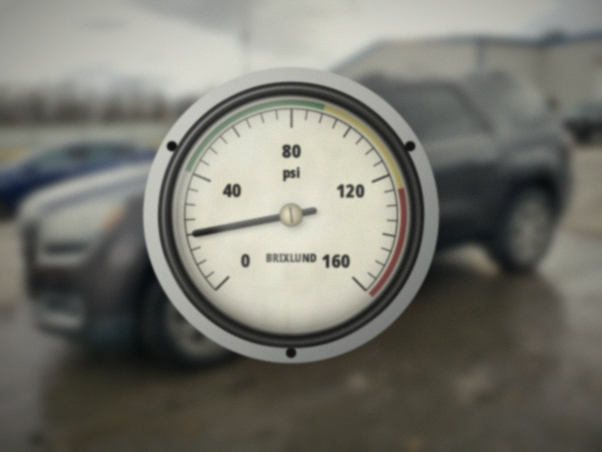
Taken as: 20 psi
